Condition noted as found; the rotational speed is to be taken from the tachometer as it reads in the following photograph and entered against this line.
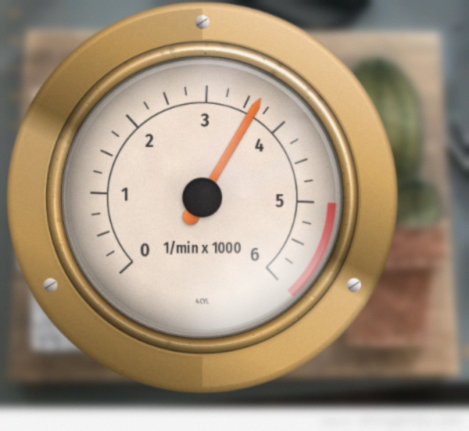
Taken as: 3625 rpm
